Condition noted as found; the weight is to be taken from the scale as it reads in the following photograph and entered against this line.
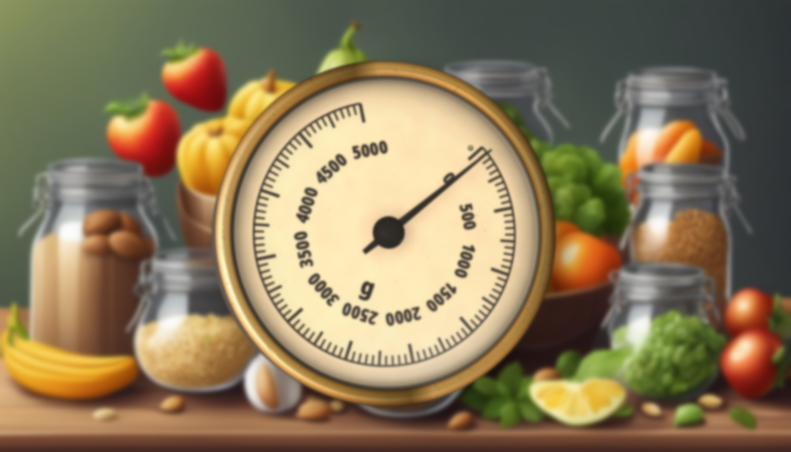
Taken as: 50 g
